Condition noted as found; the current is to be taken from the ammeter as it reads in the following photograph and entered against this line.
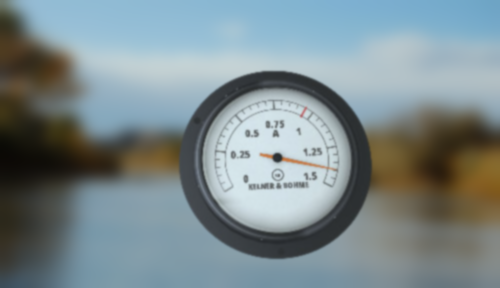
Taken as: 1.4 A
